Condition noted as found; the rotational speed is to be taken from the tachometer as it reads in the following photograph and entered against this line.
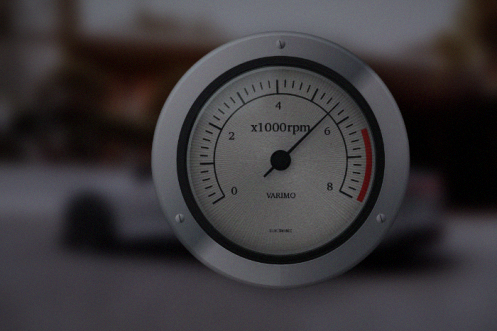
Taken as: 5600 rpm
